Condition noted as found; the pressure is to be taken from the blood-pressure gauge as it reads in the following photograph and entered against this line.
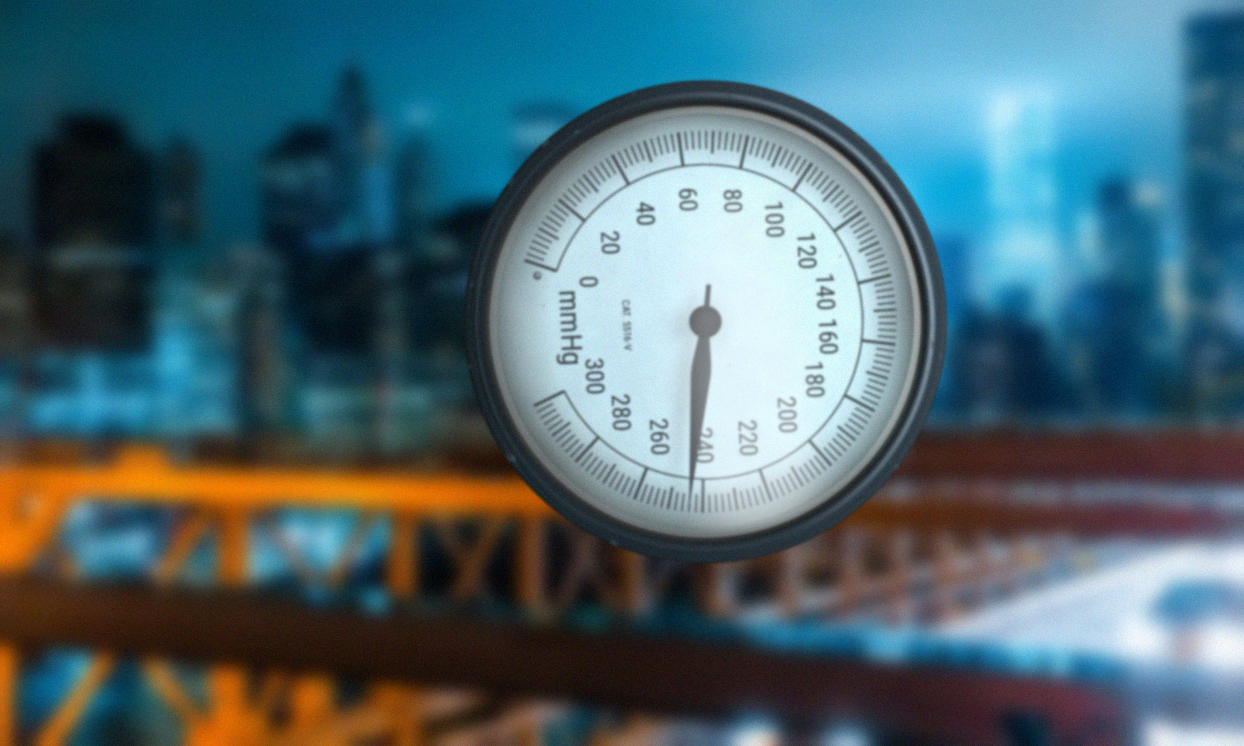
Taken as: 244 mmHg
